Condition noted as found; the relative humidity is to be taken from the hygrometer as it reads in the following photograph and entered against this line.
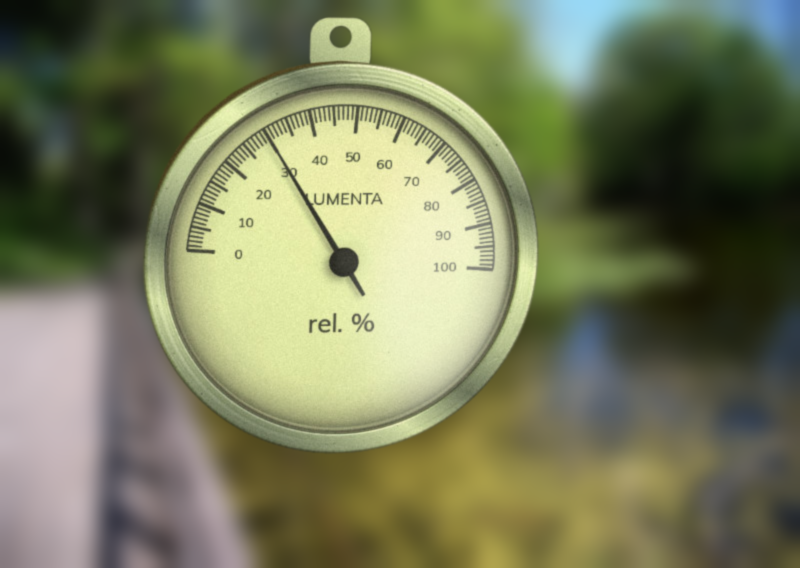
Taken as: 30 %
